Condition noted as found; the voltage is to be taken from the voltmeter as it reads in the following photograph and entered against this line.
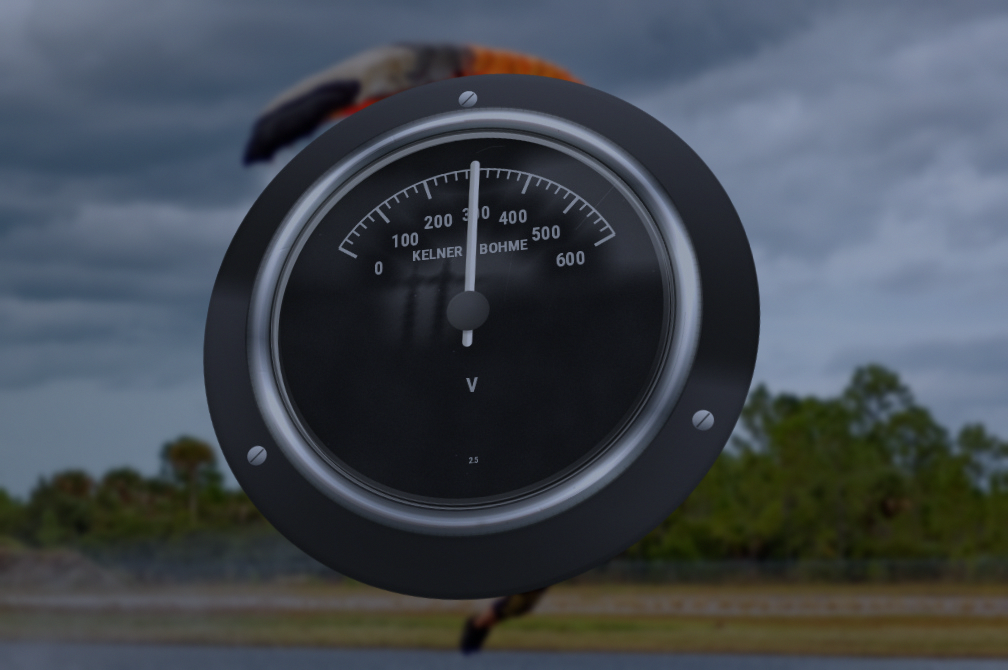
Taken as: 300 V
